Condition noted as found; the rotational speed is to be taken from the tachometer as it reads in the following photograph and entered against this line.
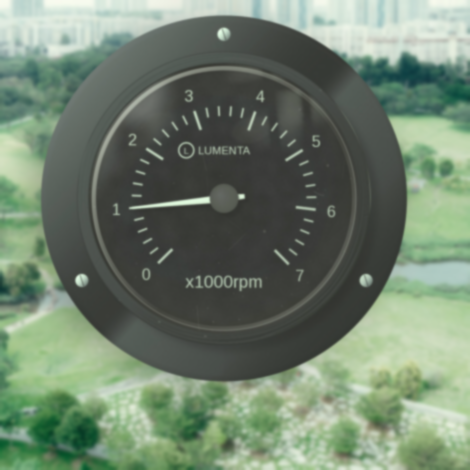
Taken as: 1000 rpm
